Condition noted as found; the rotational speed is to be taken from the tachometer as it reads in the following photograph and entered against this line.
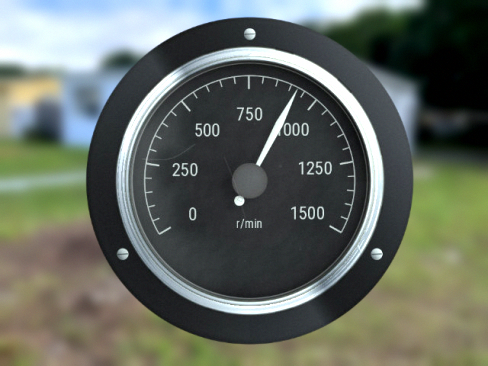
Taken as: 925 rpm
